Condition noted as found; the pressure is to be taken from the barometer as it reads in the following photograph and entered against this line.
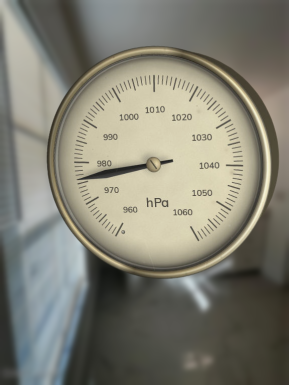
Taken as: 976 hPa
